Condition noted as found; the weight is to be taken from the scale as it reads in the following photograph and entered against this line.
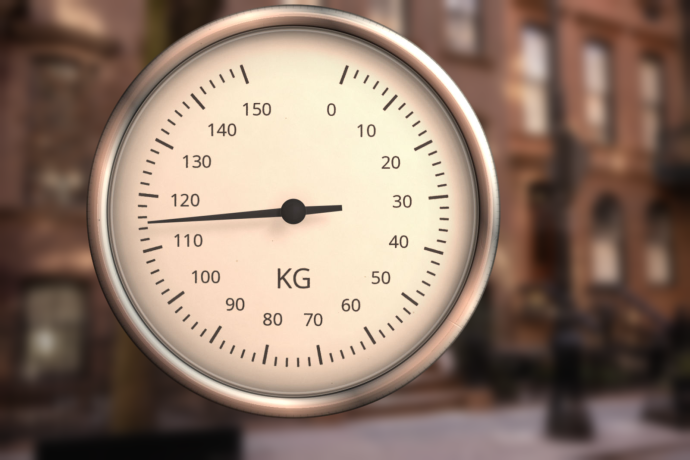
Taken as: 115 kg
